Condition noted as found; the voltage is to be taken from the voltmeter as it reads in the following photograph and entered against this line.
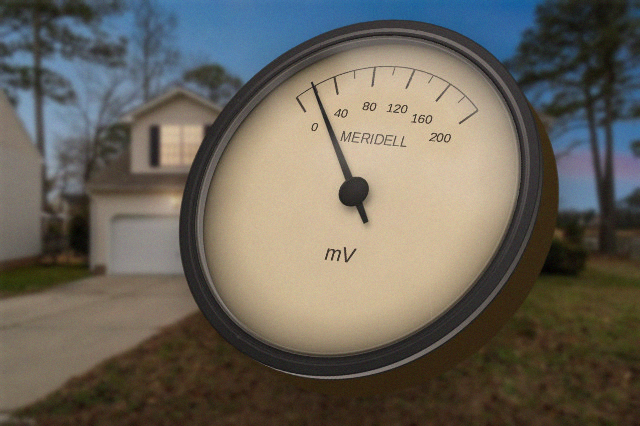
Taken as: 20 mV
